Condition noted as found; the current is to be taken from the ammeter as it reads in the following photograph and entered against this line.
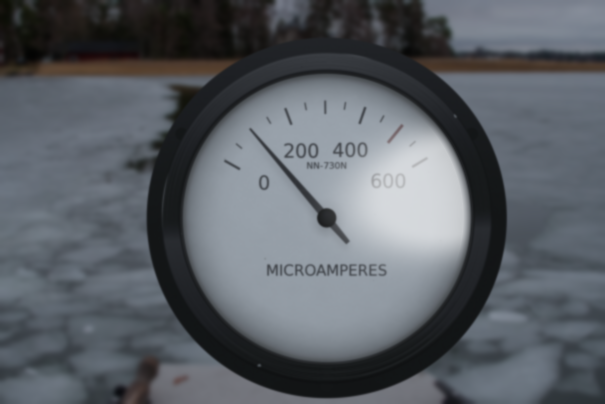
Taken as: 100 µA
